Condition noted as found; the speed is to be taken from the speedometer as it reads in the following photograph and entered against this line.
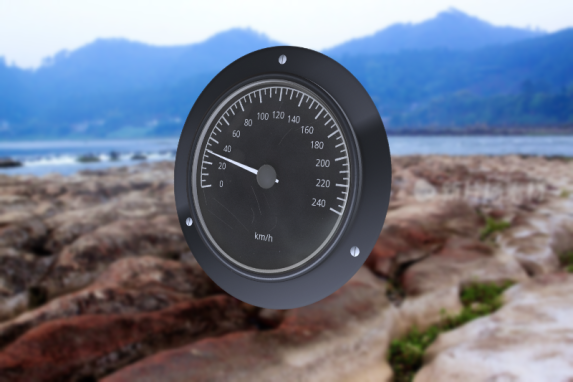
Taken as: 30 km/h
